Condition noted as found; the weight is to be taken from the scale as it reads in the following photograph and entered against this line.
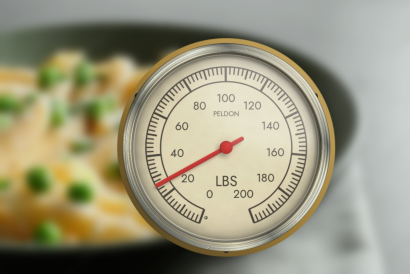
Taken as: 26 lb
